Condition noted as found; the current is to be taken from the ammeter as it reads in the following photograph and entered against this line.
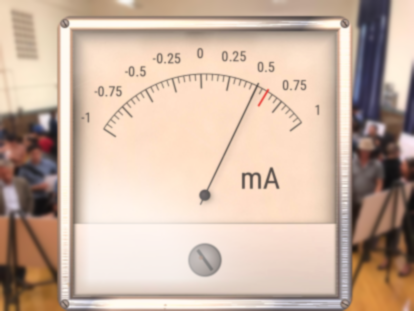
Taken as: 0.5 mA
